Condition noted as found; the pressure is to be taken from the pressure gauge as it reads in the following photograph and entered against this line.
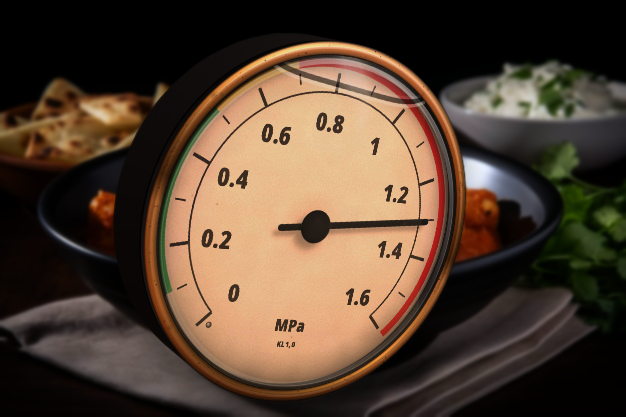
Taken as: 1.3 MPa
